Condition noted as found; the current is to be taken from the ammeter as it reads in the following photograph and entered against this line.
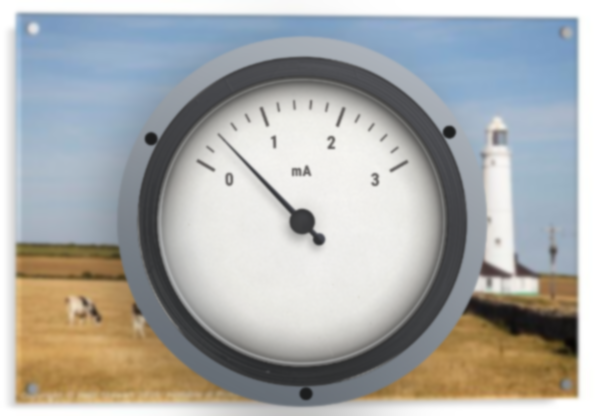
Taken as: 0.4 mA
